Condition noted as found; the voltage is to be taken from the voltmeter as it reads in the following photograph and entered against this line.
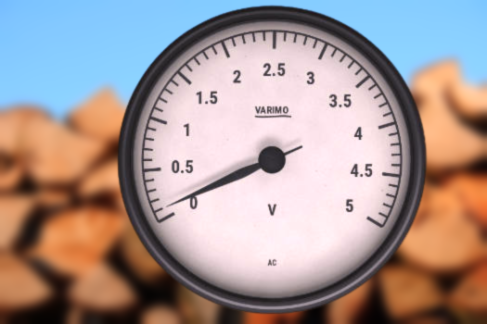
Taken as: 0.1 V
